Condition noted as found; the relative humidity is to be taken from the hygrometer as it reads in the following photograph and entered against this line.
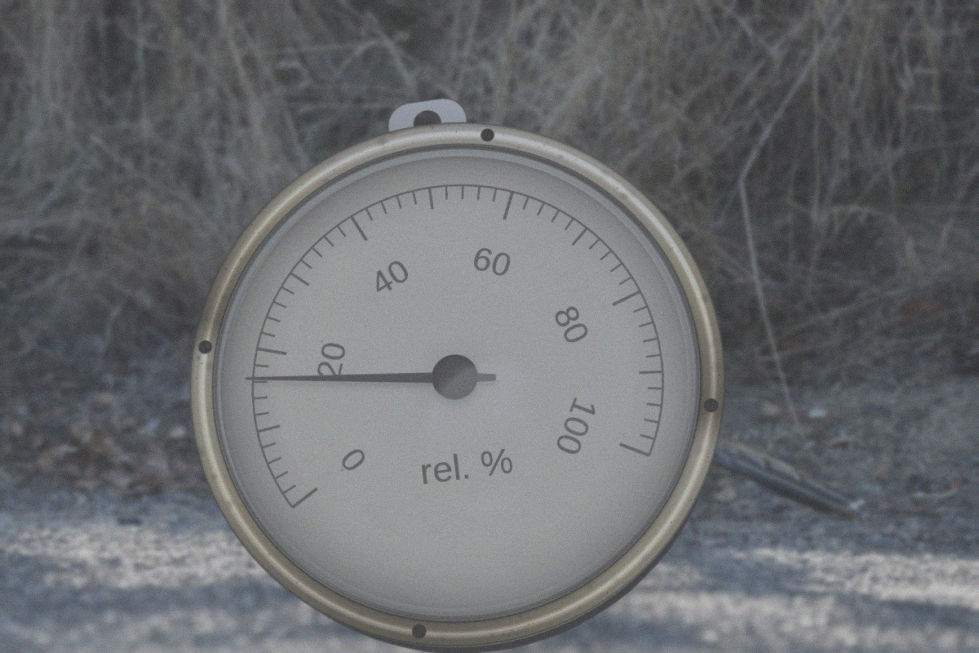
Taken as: 16 %
